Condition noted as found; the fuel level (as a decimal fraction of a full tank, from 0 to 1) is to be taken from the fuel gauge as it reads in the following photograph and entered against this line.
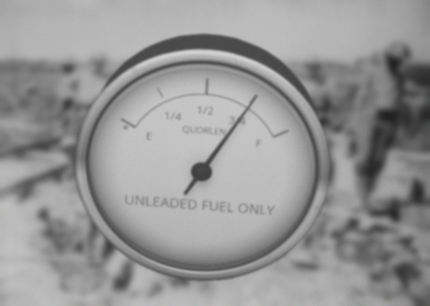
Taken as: 0.75
